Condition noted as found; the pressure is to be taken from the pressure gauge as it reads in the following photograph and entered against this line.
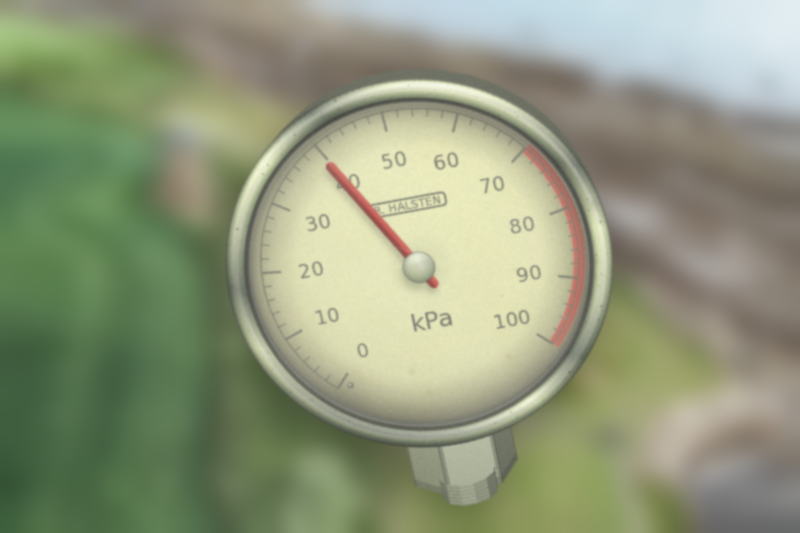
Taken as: 40 kPa
